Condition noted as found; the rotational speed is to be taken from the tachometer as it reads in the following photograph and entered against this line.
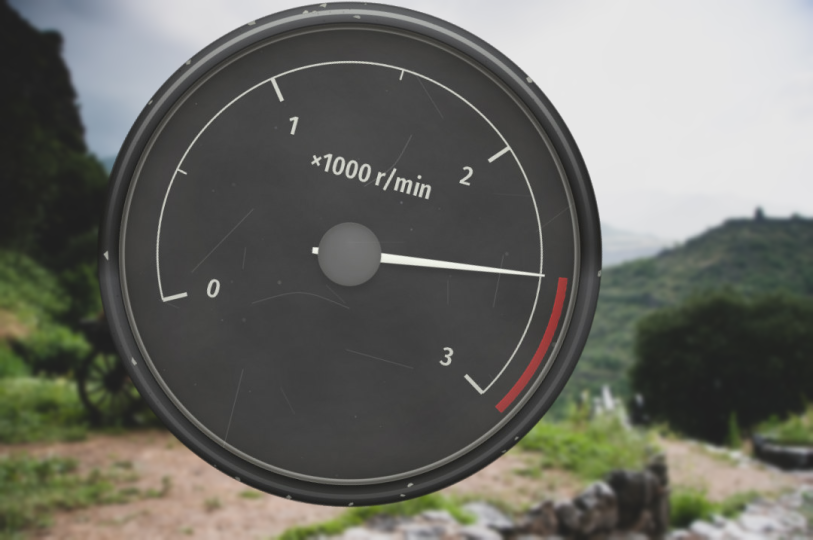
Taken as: 2500 rpm
